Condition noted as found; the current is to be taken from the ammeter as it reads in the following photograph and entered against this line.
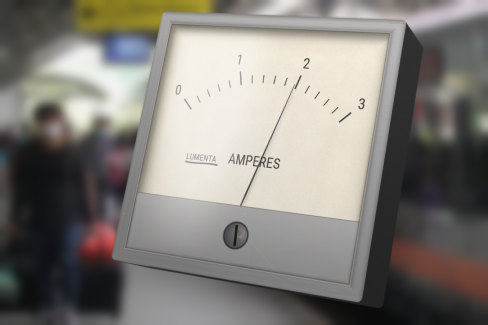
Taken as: 2 A
